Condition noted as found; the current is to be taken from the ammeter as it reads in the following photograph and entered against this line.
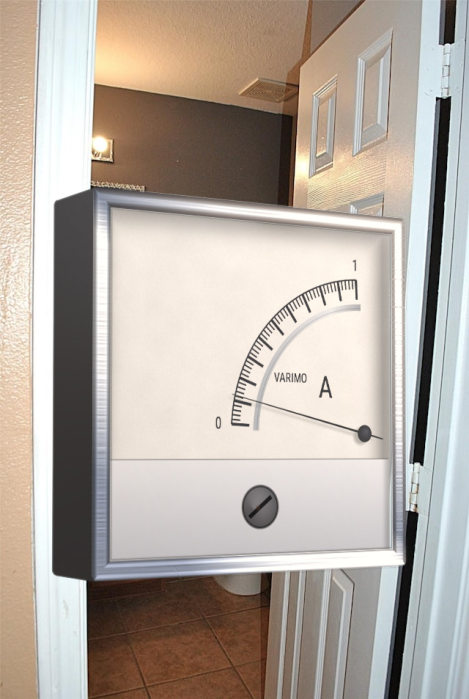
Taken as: 0.12 A
